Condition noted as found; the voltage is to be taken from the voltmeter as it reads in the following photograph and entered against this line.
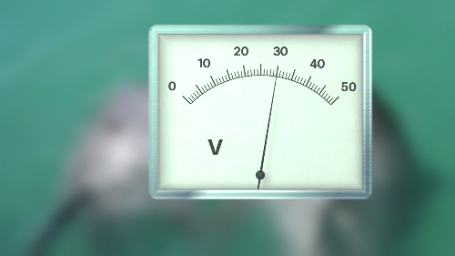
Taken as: 30 V
